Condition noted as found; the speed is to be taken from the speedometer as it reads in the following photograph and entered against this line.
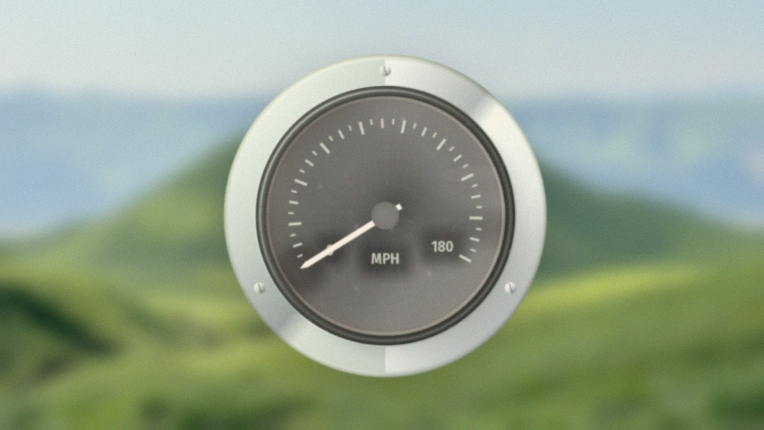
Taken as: 0 mph
